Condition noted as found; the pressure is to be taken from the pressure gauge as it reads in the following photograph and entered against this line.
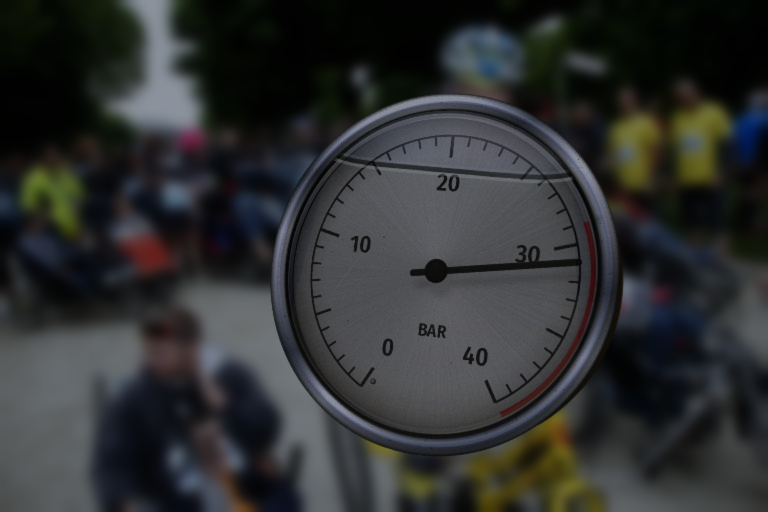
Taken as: 31 bar
